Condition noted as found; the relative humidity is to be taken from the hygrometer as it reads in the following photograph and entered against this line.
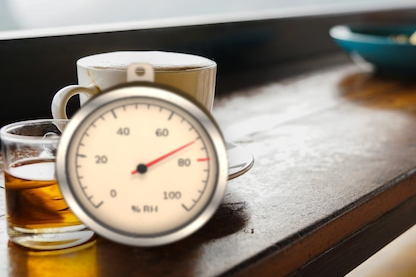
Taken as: 72 %
